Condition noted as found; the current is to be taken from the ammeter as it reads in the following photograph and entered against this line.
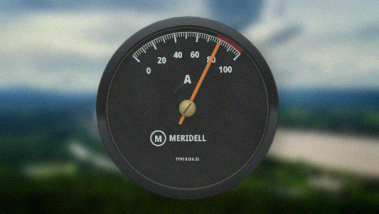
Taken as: 80 A
